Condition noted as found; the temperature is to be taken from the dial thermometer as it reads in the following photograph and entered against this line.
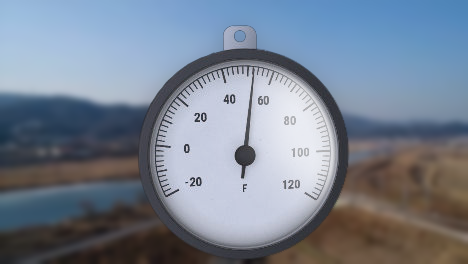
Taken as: 52 °F
